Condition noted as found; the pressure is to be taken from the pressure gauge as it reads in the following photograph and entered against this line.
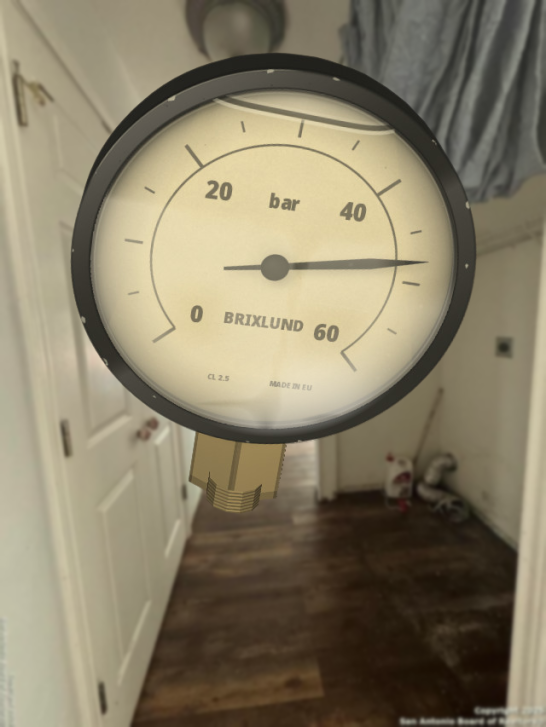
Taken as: 47.5 bar
